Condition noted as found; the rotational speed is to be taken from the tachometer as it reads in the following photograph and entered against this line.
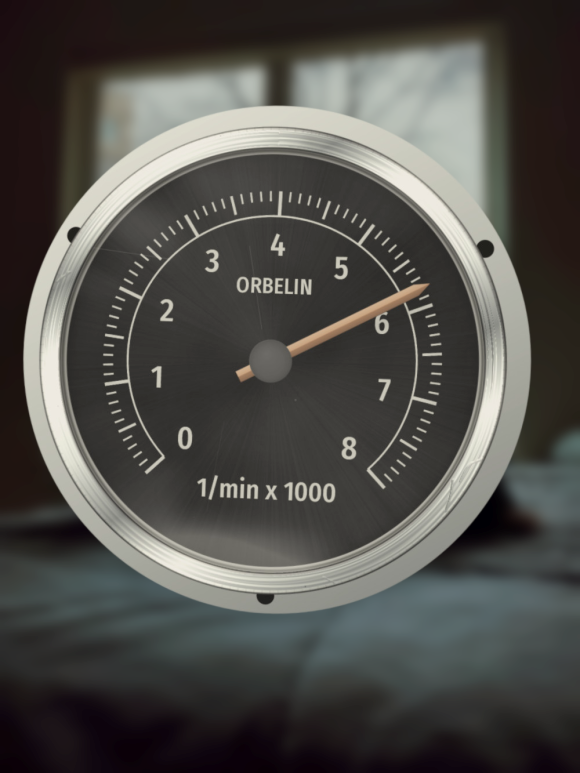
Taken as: 5800 rpm
